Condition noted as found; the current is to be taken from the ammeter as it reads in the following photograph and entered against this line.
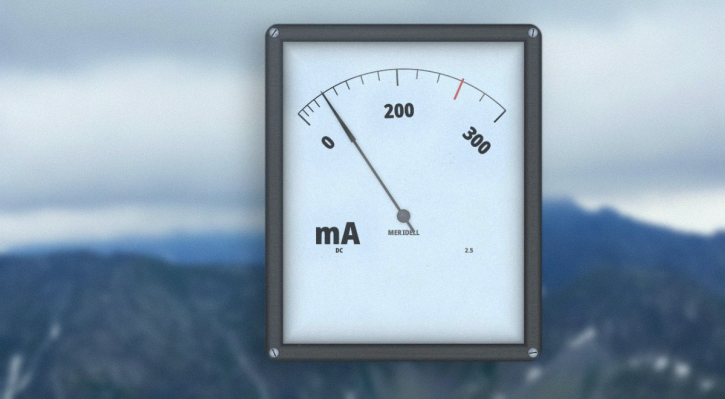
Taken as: 100 mA
